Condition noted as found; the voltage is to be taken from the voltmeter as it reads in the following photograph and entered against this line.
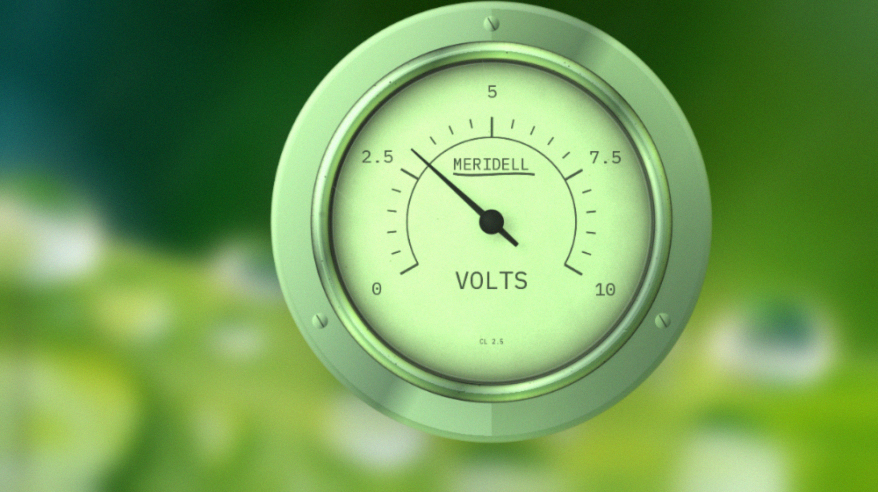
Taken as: 3 V
